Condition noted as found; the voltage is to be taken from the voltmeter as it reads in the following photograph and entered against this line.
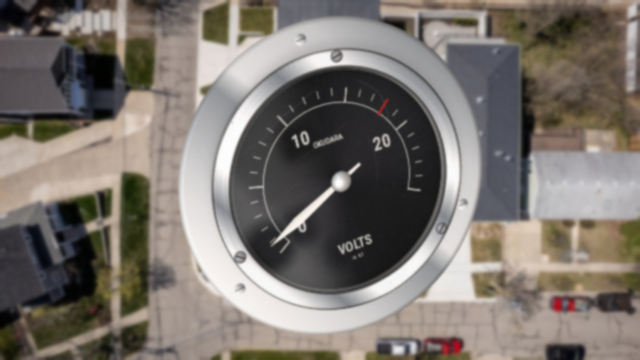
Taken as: 1 V
